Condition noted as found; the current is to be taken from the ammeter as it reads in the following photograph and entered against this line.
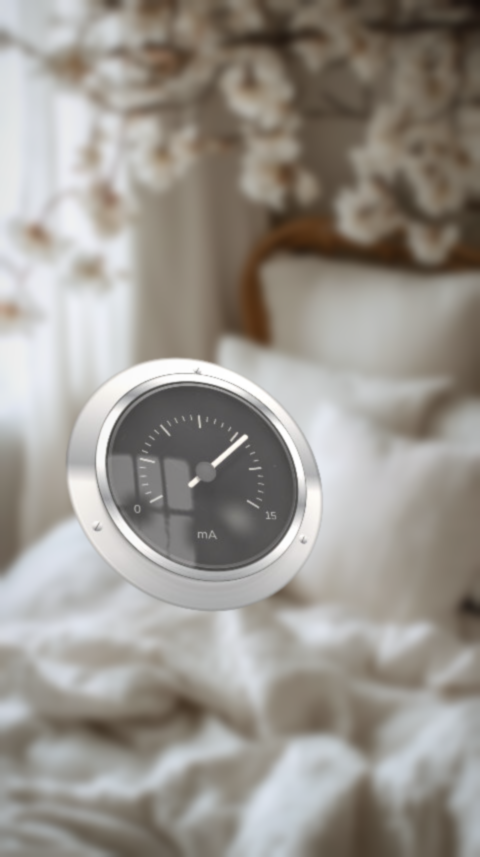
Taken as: 10.5 mA
